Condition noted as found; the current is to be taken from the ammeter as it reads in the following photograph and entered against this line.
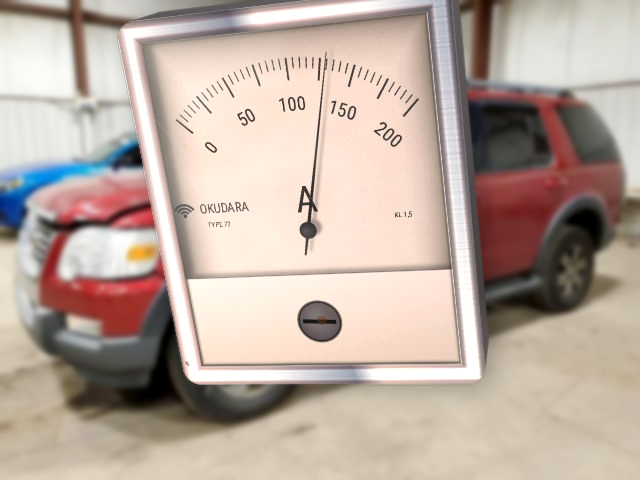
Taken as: 130 A
